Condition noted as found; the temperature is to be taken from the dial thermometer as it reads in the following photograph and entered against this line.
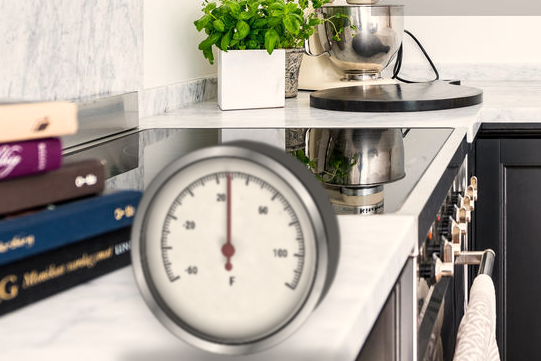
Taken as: 30 °F
